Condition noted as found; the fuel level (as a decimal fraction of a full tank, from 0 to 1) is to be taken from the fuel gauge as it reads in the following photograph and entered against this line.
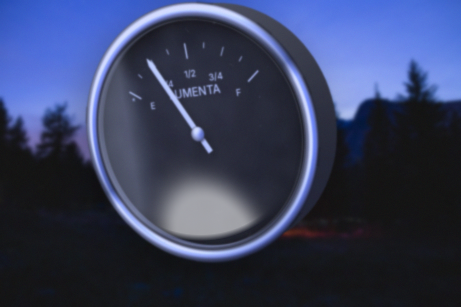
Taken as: 0.25
